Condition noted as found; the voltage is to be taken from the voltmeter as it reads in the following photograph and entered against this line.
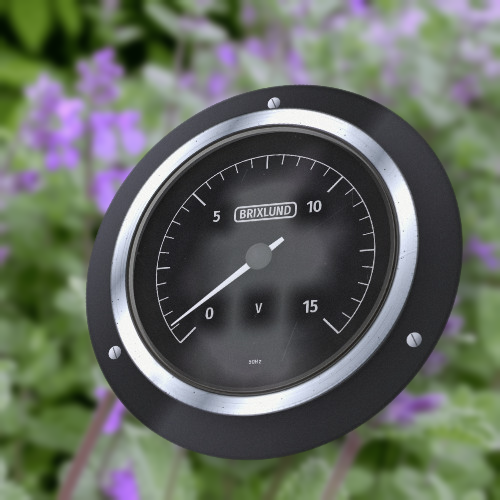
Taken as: 0.5 V
